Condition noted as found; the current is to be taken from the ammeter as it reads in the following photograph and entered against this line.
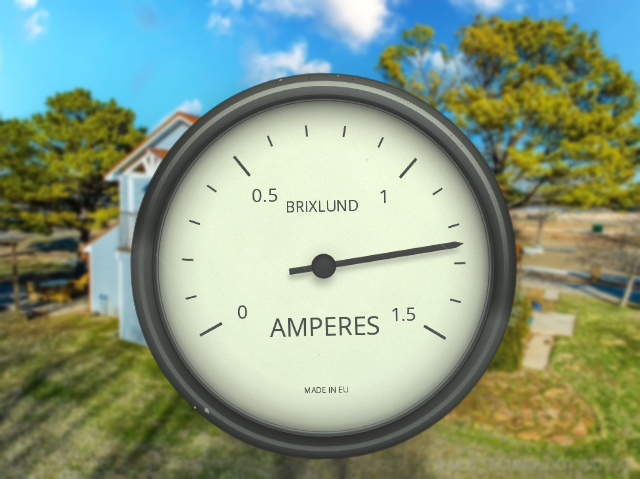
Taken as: 1.25 A
